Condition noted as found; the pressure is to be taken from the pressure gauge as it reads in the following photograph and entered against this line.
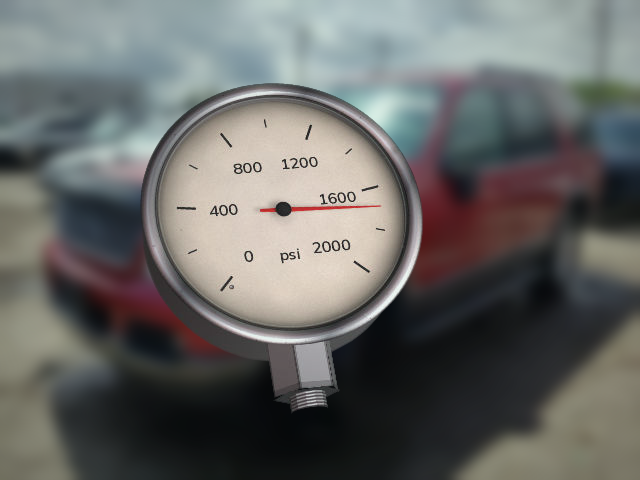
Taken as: 1700 psi
